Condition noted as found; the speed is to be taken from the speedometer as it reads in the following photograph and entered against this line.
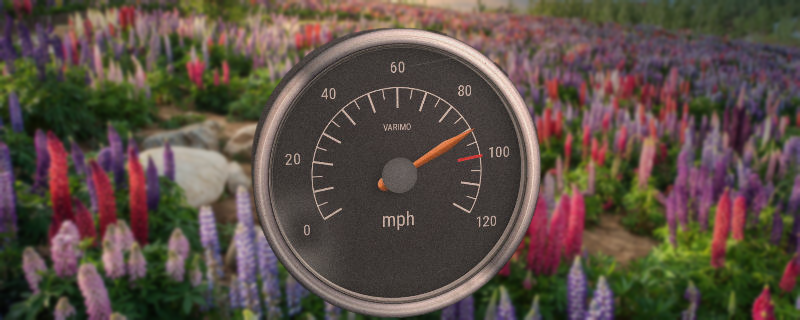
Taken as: 90 mph
